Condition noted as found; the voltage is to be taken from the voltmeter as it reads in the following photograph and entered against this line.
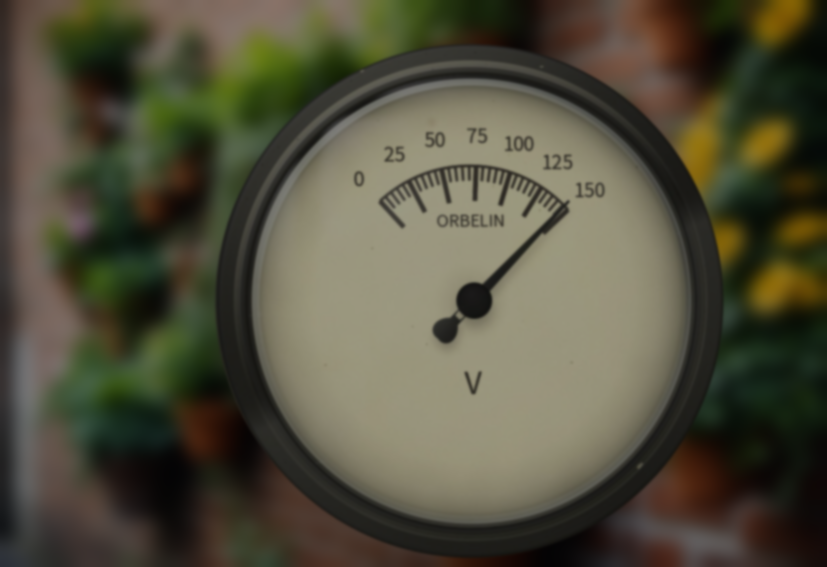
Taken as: 145 V
